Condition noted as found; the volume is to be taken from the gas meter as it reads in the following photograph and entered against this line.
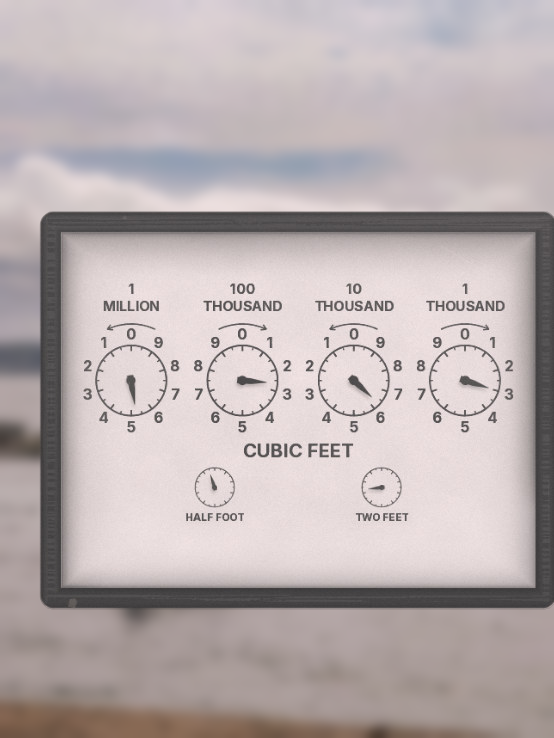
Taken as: 526300 ft³
